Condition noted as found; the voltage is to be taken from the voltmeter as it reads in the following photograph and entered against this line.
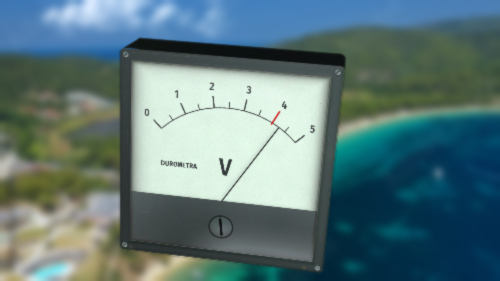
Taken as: 4.25 V
